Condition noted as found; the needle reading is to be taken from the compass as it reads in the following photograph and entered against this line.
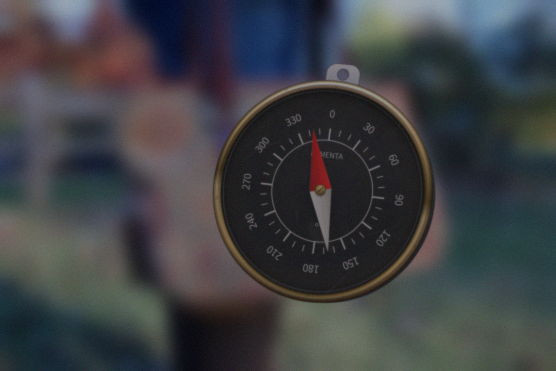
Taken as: 345 °
